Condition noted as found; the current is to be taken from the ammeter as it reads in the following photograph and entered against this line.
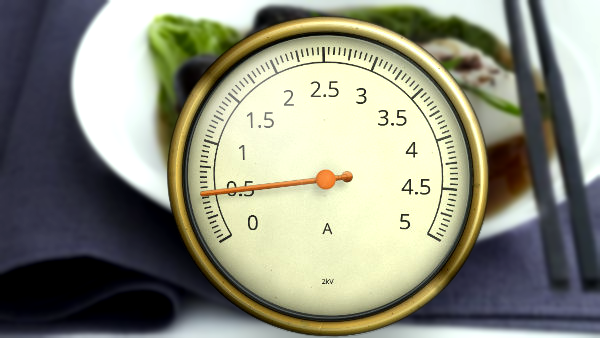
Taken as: 0.5 A
